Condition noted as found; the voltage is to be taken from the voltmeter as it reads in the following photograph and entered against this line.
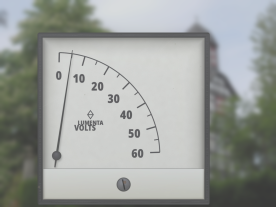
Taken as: 5 V
